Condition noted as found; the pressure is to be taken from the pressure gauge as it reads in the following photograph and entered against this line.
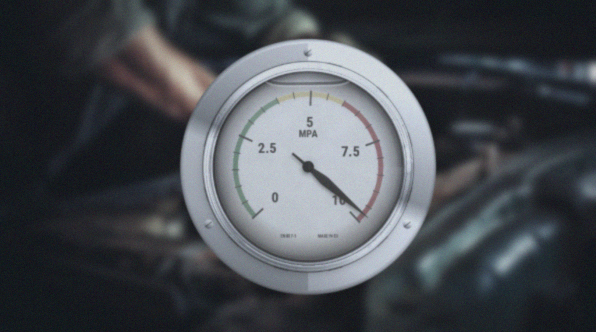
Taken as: 9.75 MPa
